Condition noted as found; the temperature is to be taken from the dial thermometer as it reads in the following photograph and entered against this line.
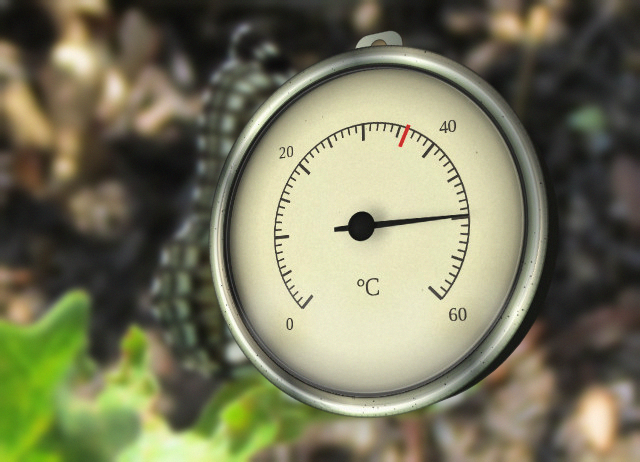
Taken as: 50 °C
